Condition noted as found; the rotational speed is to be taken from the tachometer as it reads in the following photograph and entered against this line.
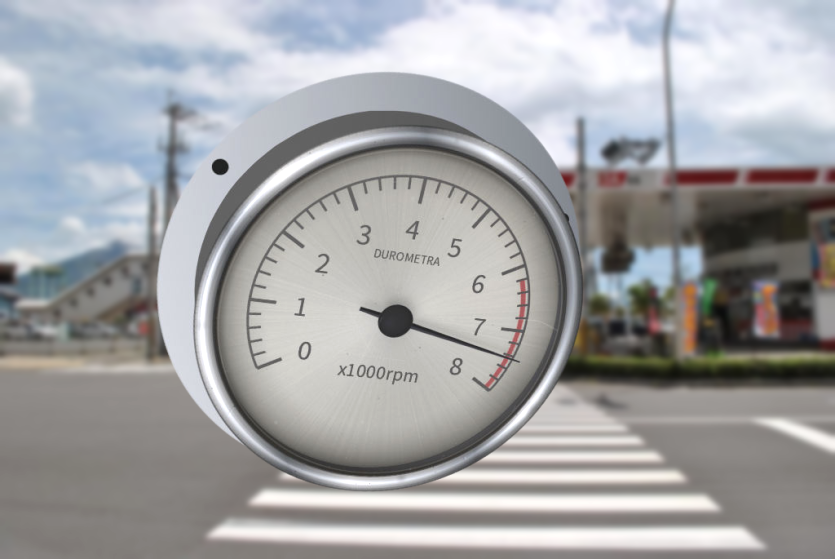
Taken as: 7400 rpm
